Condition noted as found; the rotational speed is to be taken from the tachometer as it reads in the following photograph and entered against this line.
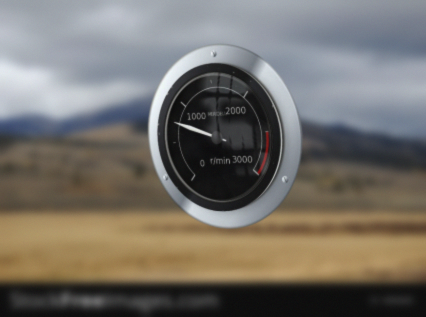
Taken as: 750 rpm
